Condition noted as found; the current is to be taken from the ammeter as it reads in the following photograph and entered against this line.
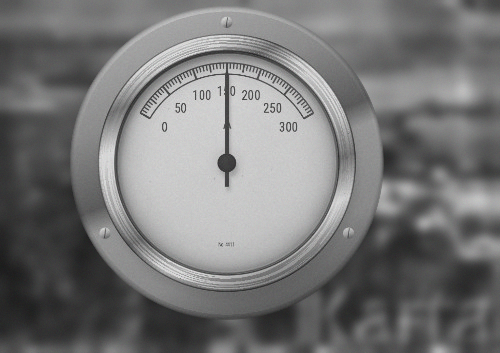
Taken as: 150 A
